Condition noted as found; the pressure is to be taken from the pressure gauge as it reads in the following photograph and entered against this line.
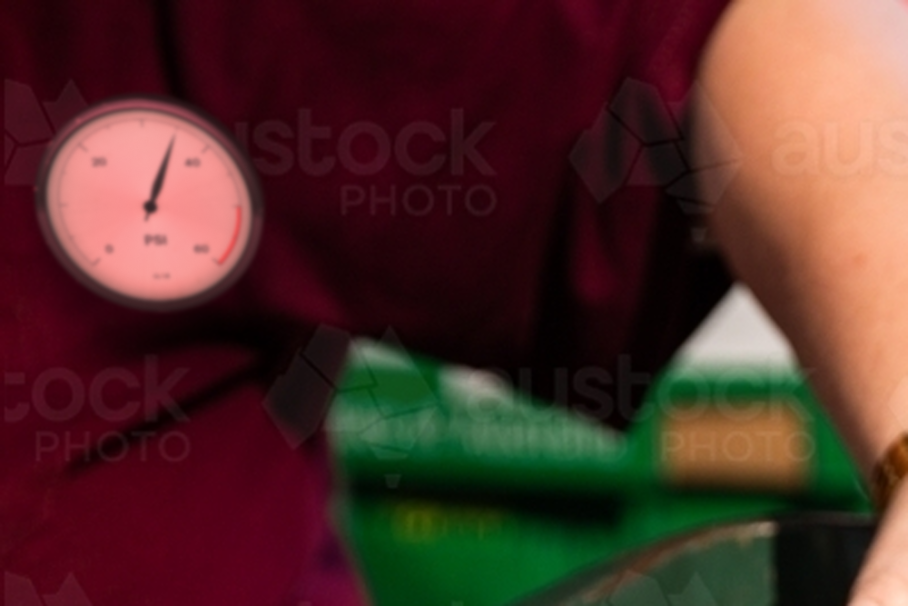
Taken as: 35 psi
